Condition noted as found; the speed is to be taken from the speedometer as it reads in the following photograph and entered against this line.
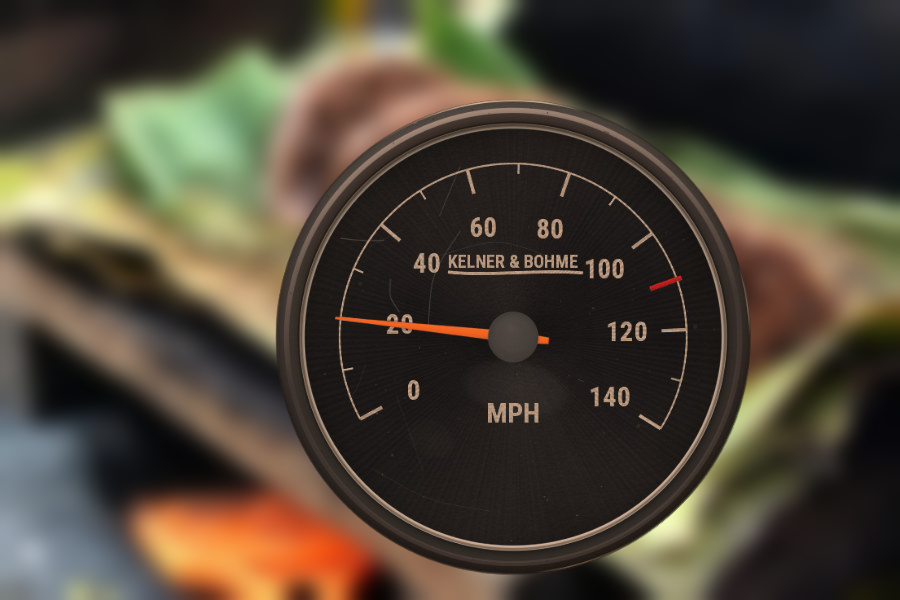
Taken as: 20 mph
